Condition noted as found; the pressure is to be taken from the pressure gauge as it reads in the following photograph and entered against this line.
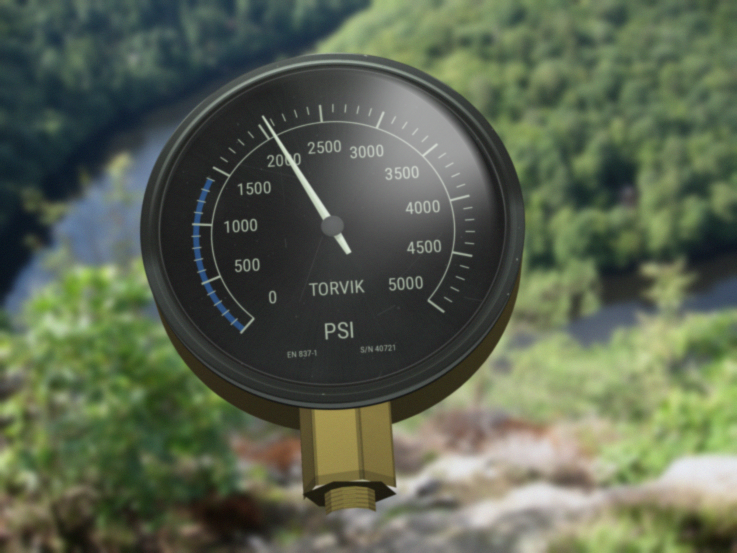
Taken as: 2050 psi
